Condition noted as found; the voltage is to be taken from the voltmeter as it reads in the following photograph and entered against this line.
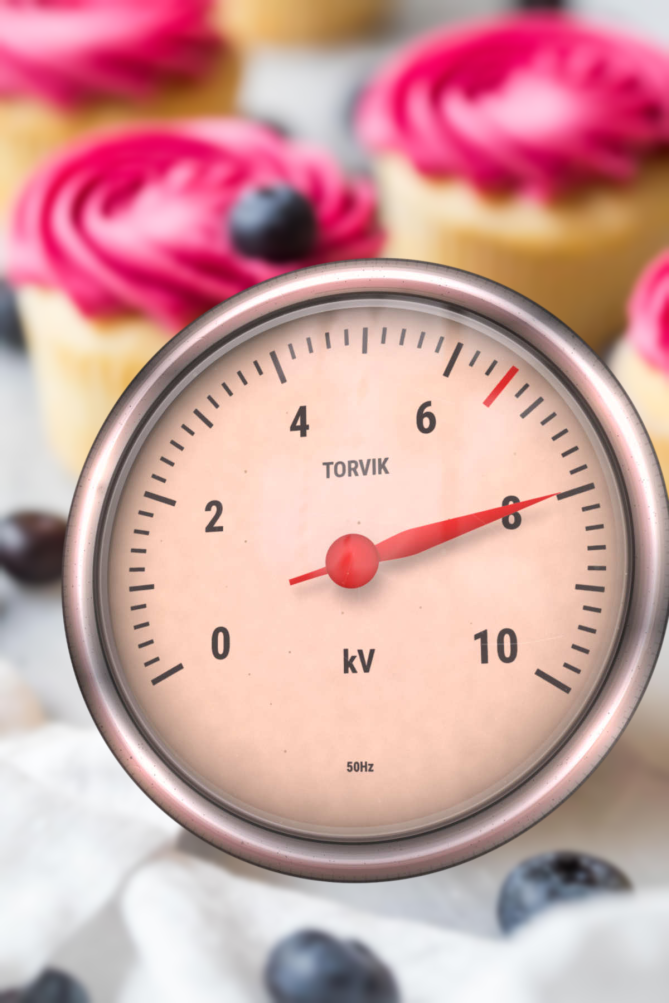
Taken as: 8 kV
